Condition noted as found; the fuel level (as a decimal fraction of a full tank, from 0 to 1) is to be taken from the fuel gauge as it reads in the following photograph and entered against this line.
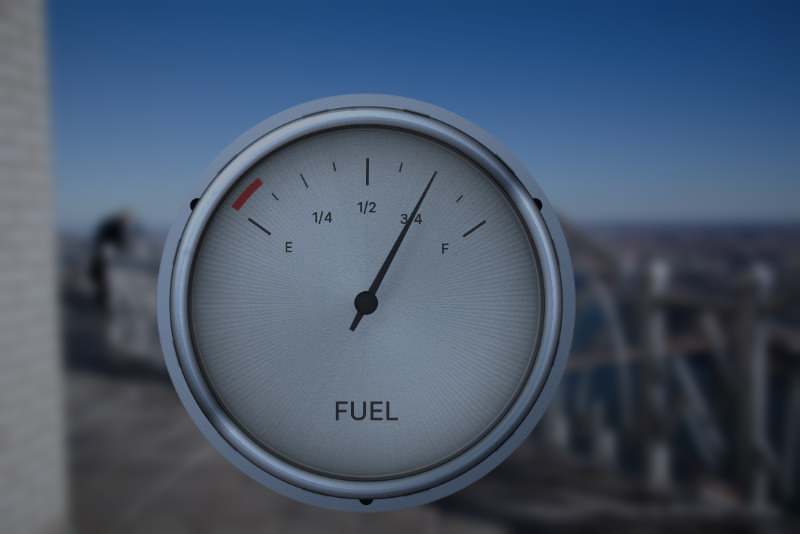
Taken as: 0.75
